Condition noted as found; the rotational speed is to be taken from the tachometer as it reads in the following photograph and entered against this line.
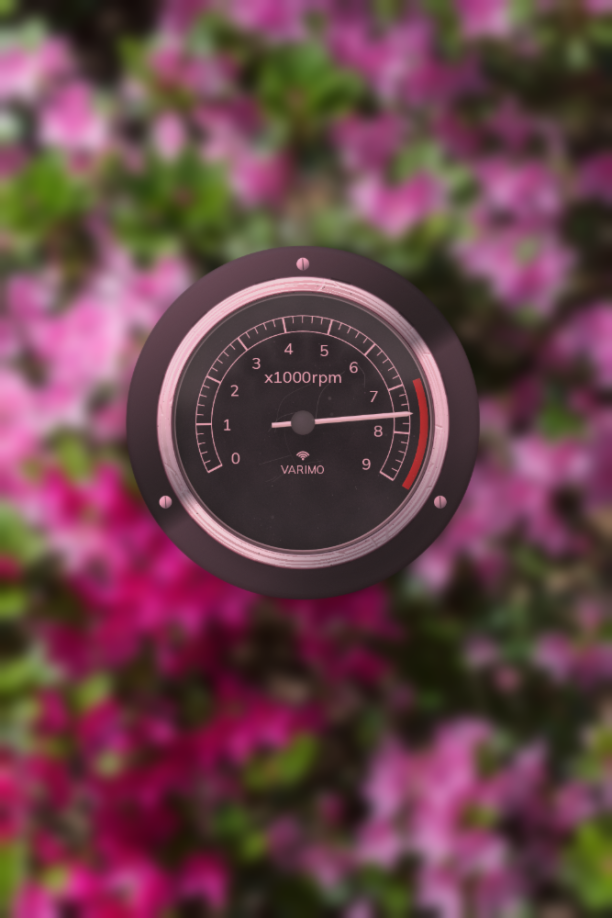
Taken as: 7600 rpm
